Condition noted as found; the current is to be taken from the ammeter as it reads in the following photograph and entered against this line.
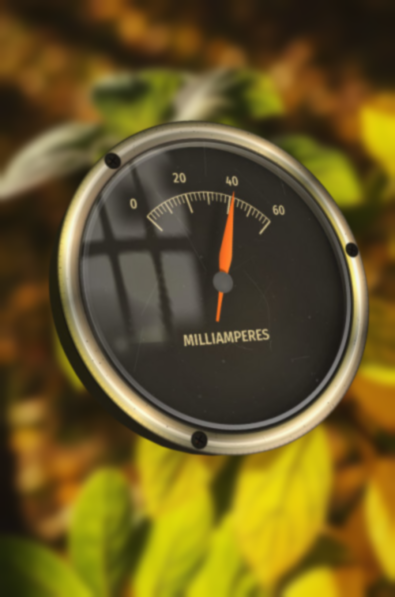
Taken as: 40 mA
